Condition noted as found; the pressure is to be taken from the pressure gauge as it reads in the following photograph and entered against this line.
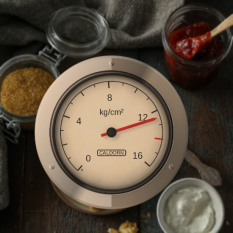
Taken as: 12.5 kg/cm²
